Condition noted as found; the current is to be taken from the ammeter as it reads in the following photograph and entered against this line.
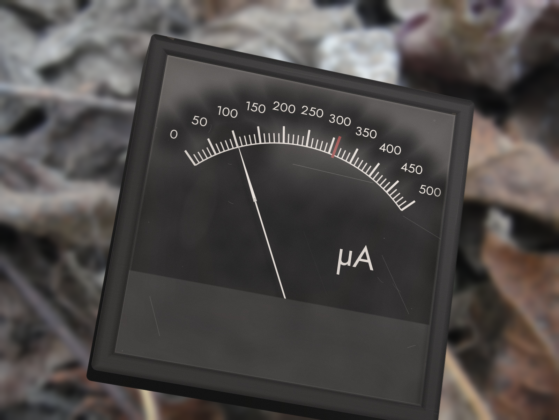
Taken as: 100 µA
